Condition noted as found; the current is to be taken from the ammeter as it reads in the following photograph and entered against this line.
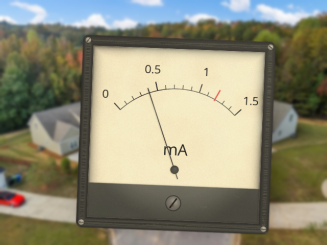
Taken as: 0.4 mA
